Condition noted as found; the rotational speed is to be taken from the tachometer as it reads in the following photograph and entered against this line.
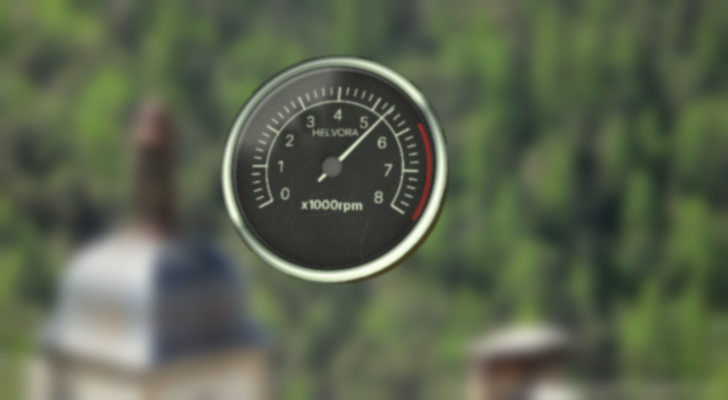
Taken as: 5400 rpm
